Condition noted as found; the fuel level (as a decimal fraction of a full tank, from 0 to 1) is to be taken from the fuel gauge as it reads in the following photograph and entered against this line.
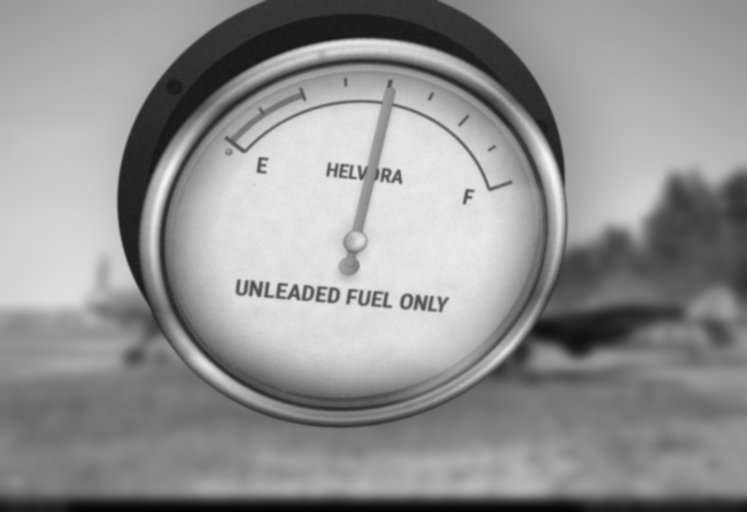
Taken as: 0.5
